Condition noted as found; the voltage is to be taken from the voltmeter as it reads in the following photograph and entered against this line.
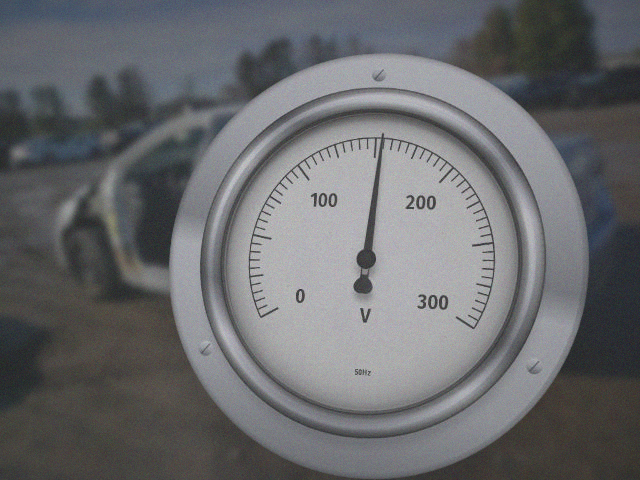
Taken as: 155 V
